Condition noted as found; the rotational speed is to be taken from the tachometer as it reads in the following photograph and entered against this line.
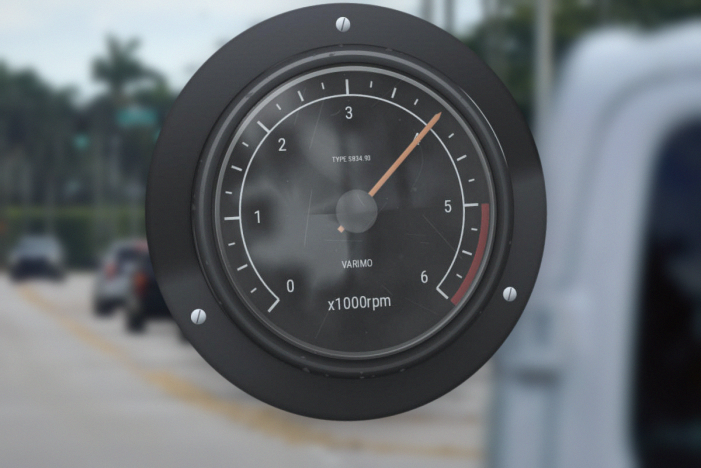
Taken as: 4000 rpm
